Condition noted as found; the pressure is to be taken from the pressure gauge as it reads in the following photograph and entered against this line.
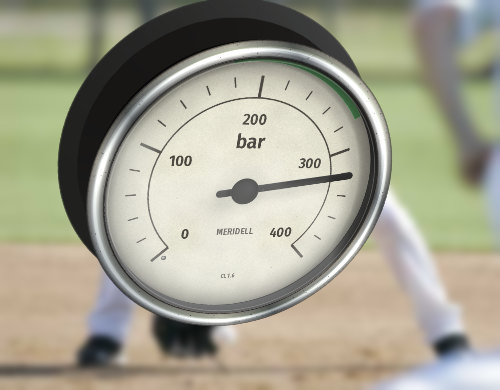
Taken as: 320 bar
